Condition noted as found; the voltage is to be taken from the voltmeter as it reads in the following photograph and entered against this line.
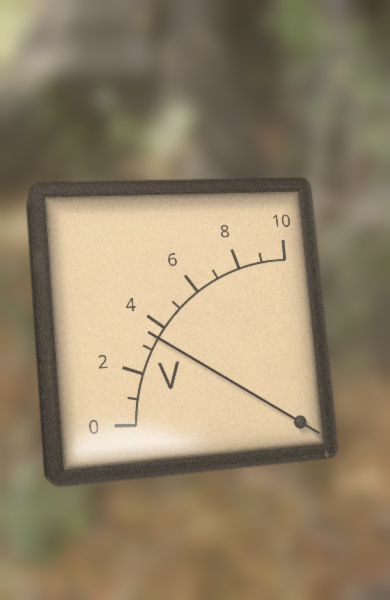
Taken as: 3.5 V
